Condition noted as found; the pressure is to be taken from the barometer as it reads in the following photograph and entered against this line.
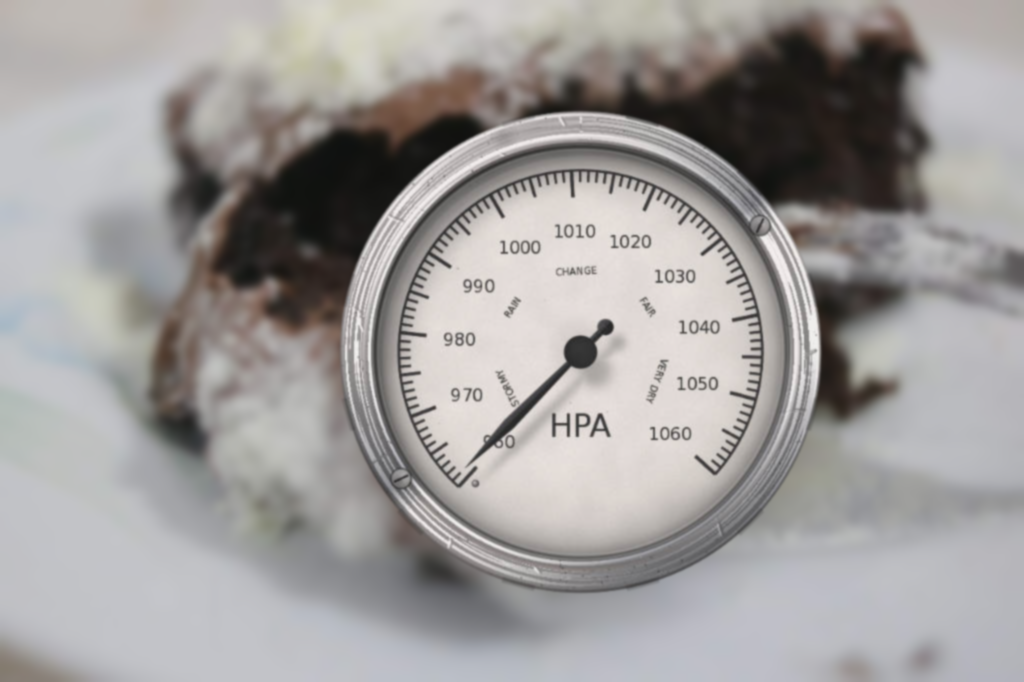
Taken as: 961 hPa
